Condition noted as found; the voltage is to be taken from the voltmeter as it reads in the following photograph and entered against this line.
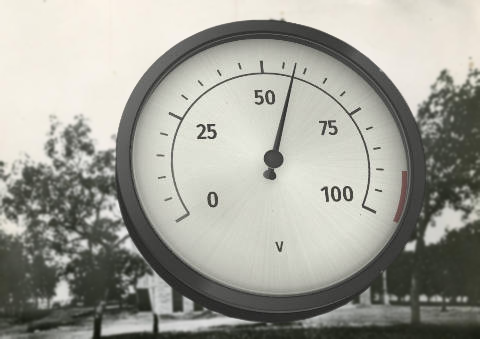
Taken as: 57.5 V
